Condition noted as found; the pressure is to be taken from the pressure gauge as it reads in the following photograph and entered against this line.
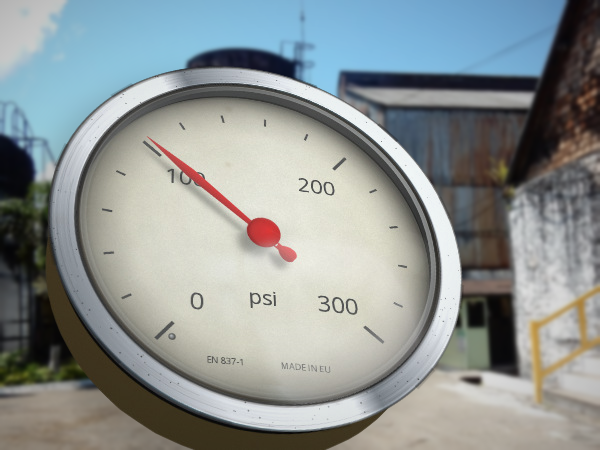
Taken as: 100 psi
